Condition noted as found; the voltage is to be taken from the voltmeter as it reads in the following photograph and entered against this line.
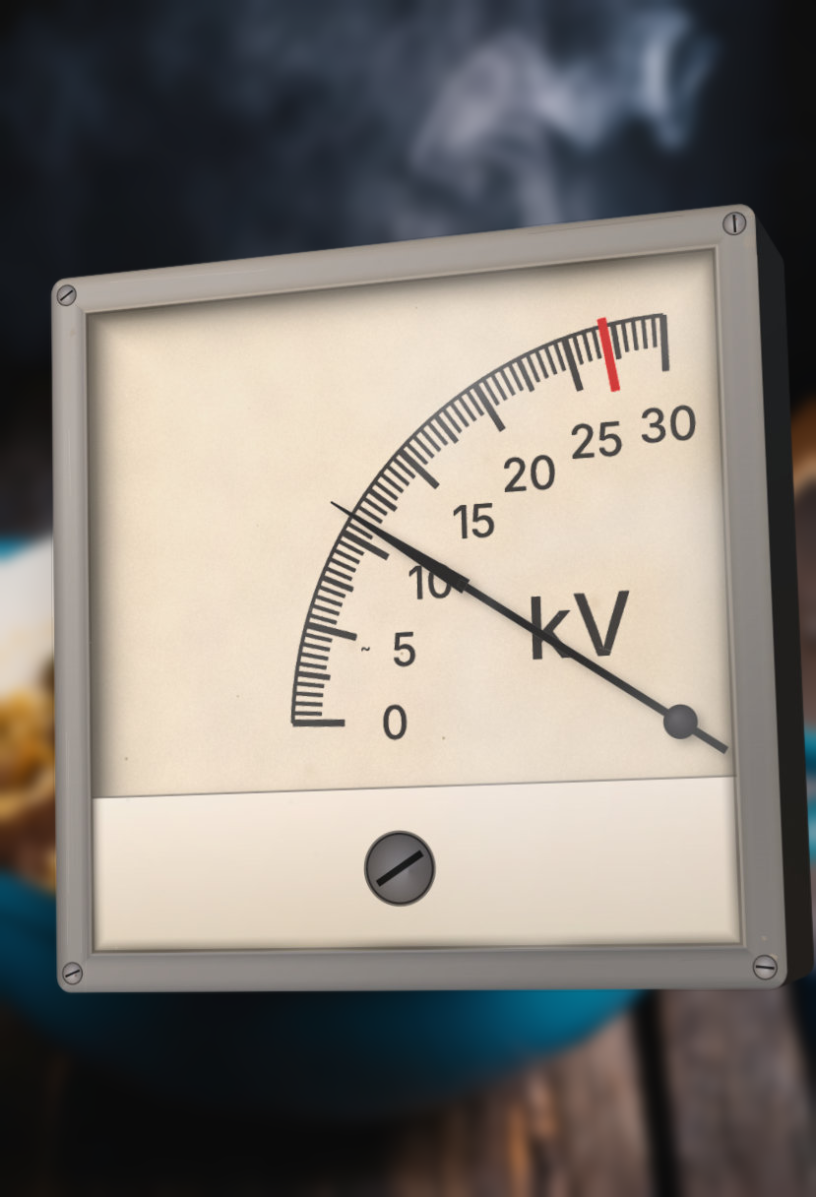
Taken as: 11 kV
